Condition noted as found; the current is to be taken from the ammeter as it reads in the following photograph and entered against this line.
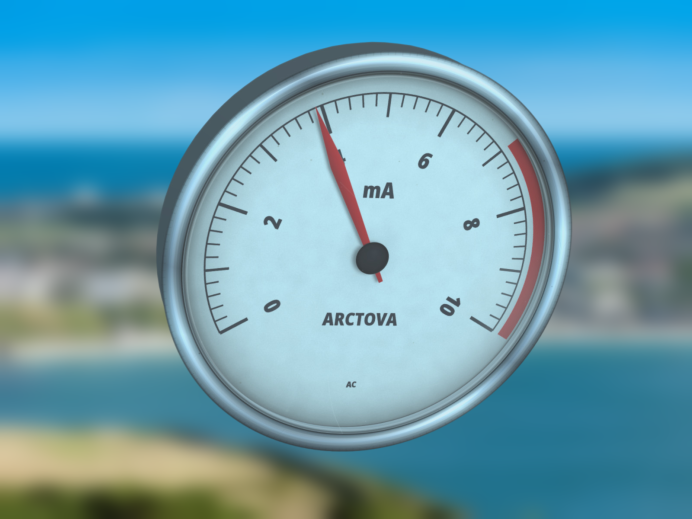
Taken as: 3.9 mA
